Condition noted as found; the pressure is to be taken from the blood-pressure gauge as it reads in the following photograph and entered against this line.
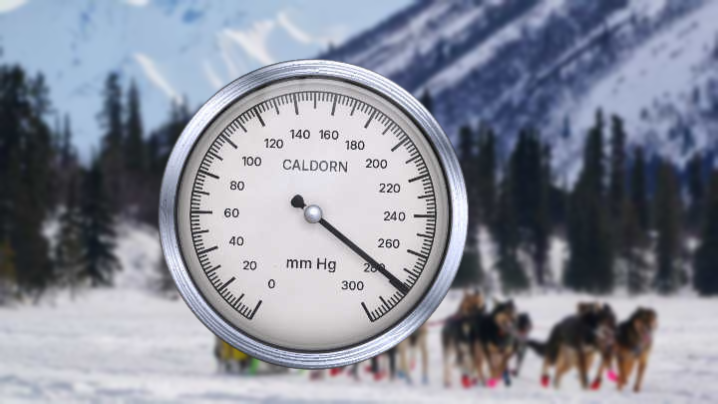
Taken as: 278 mmHg
